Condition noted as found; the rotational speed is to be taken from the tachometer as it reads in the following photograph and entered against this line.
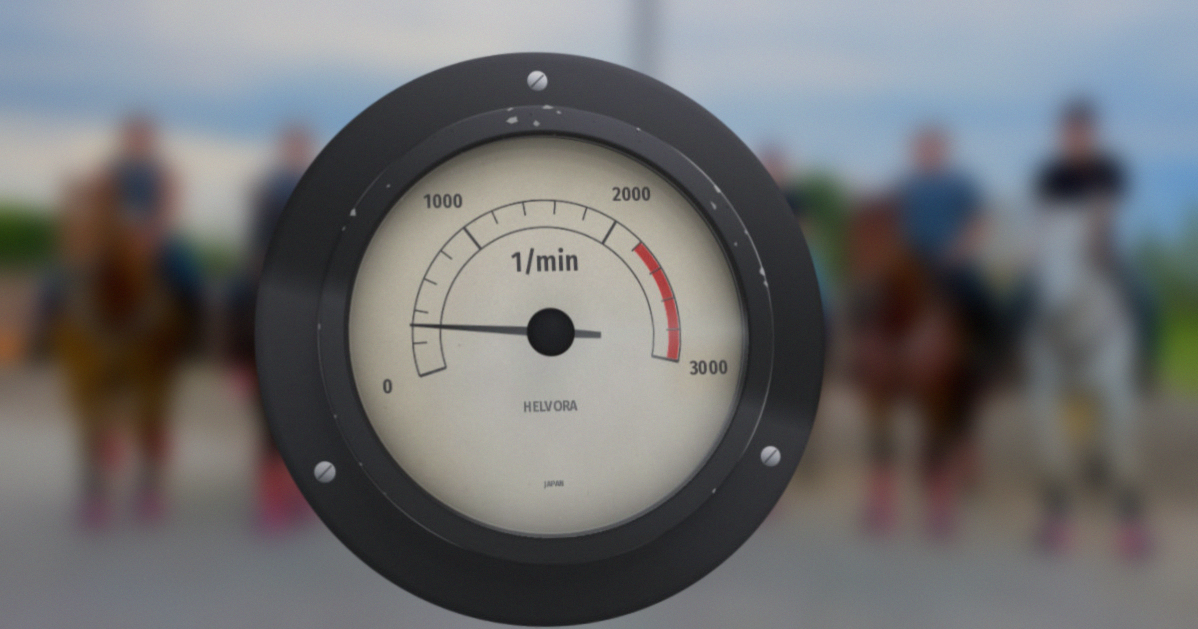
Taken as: 300 rpm
